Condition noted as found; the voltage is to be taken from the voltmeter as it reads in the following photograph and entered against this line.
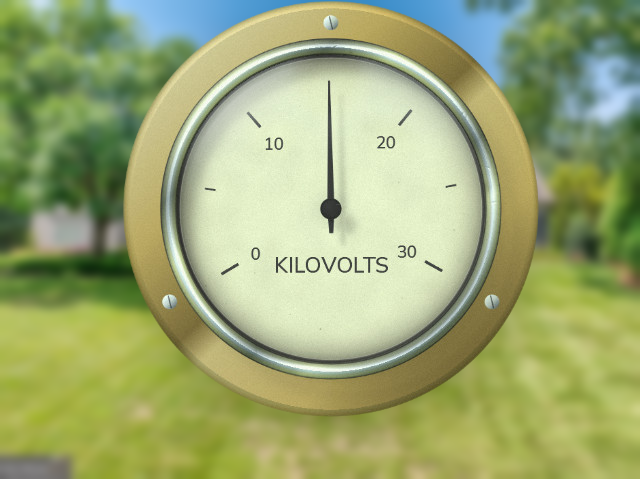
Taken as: 15 kV
